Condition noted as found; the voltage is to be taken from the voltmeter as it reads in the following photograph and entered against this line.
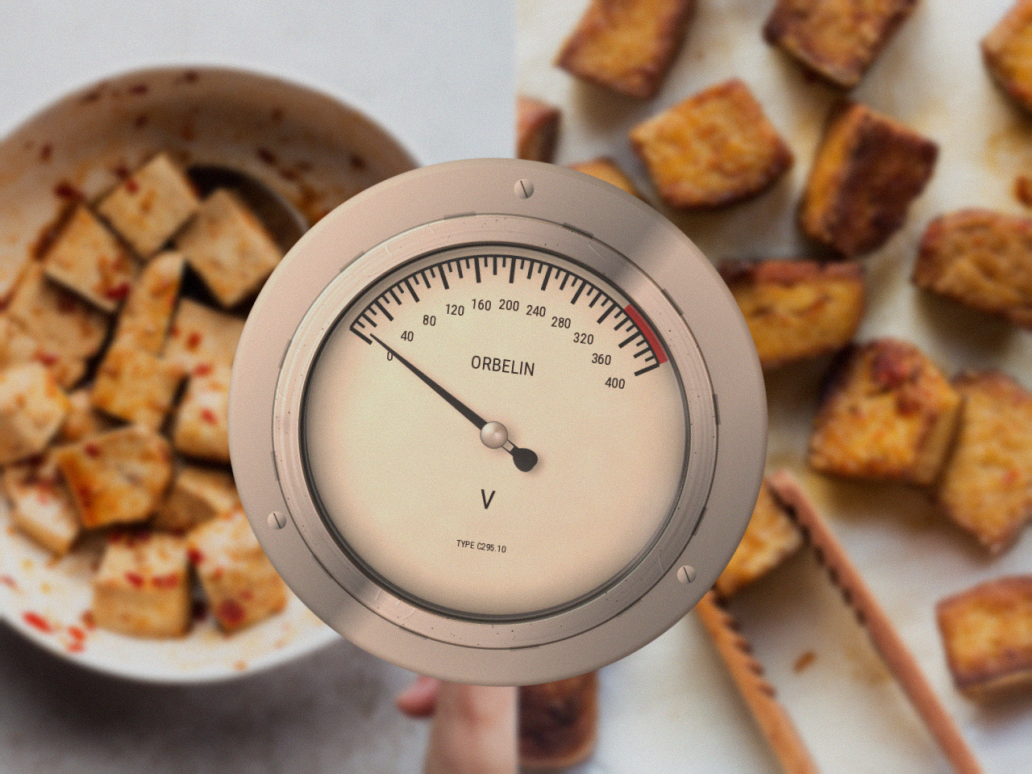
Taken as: 10 V
